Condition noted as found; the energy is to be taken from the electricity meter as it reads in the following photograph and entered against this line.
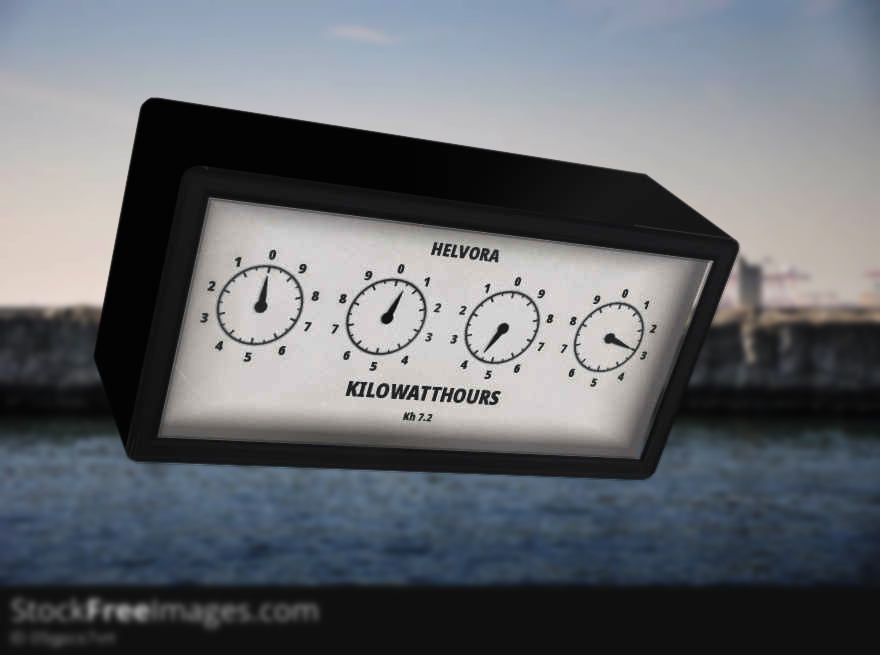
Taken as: 43 kWh
